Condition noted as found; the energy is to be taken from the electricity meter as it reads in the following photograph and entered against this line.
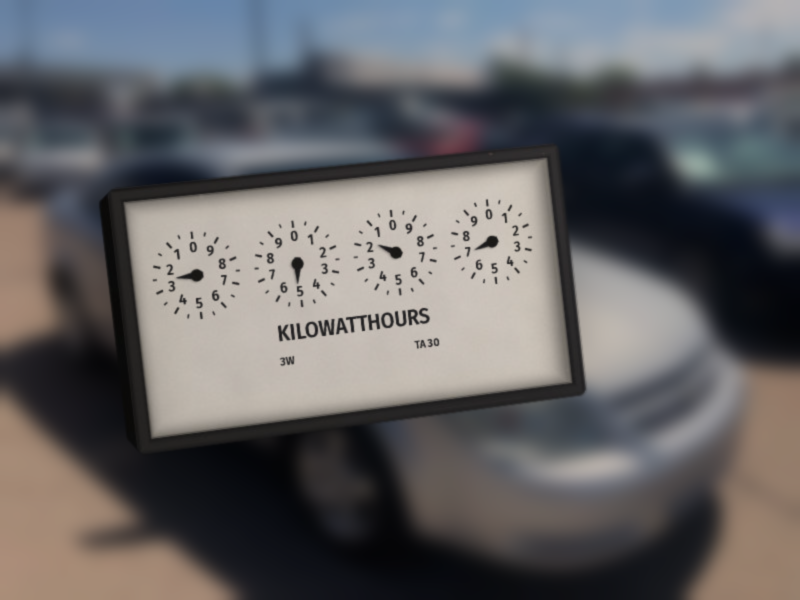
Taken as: 2517 kWh
